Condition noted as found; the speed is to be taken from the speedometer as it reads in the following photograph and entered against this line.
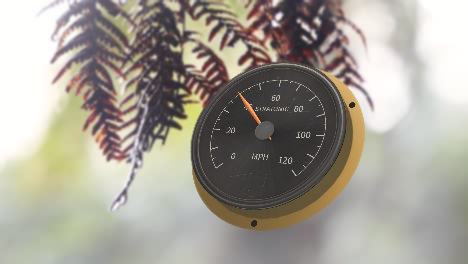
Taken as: 40 mph
